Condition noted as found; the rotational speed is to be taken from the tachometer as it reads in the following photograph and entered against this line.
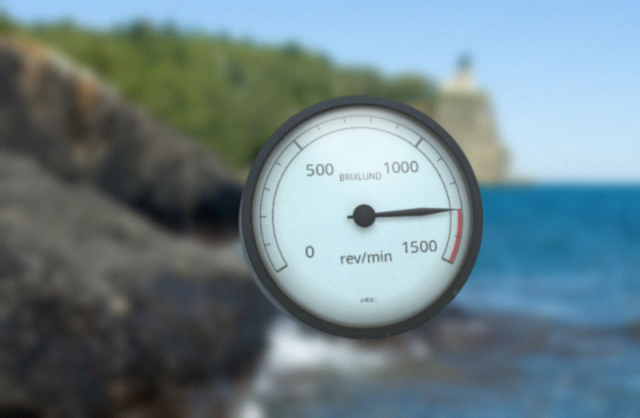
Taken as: 1300 rpm
